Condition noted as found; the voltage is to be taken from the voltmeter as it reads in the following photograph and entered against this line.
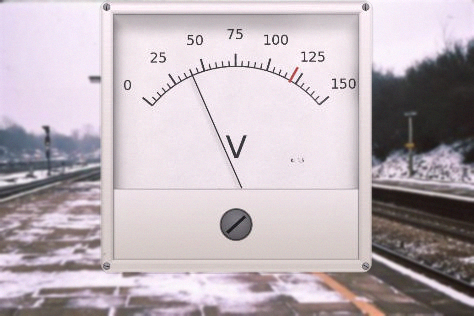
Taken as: 40 V
